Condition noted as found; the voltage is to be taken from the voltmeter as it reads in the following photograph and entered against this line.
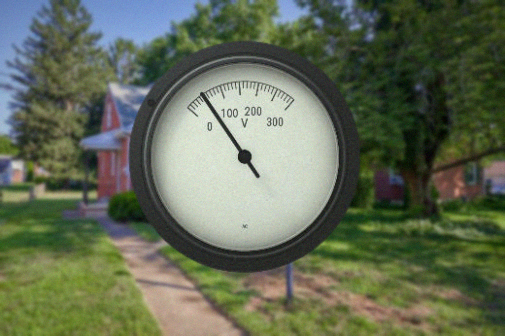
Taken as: 50 V
